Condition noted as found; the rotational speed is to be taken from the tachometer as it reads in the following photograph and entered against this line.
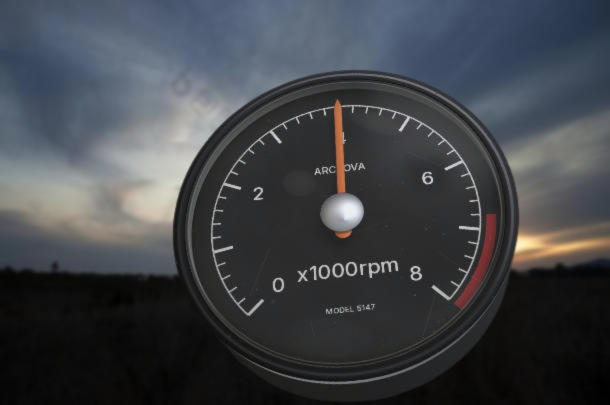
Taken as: 4000 rpm
